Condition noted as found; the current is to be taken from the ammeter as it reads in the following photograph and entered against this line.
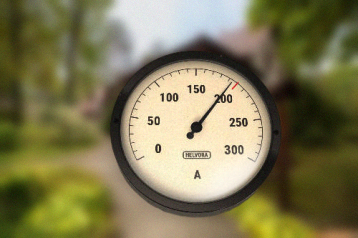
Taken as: 195 A
